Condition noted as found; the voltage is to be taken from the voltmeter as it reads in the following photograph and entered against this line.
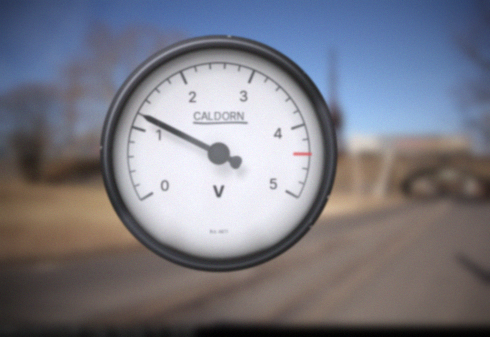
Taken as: 1.2 V
